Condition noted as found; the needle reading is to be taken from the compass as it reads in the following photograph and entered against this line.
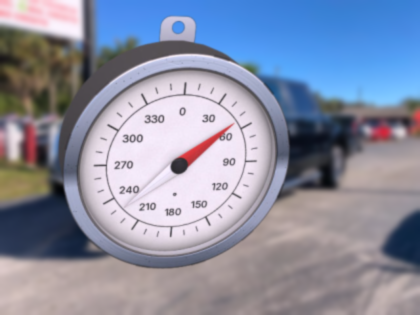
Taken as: 50 °
